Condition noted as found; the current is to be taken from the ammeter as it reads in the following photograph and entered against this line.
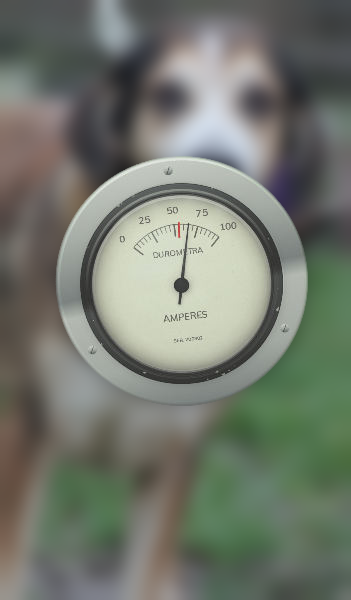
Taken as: 65 A
